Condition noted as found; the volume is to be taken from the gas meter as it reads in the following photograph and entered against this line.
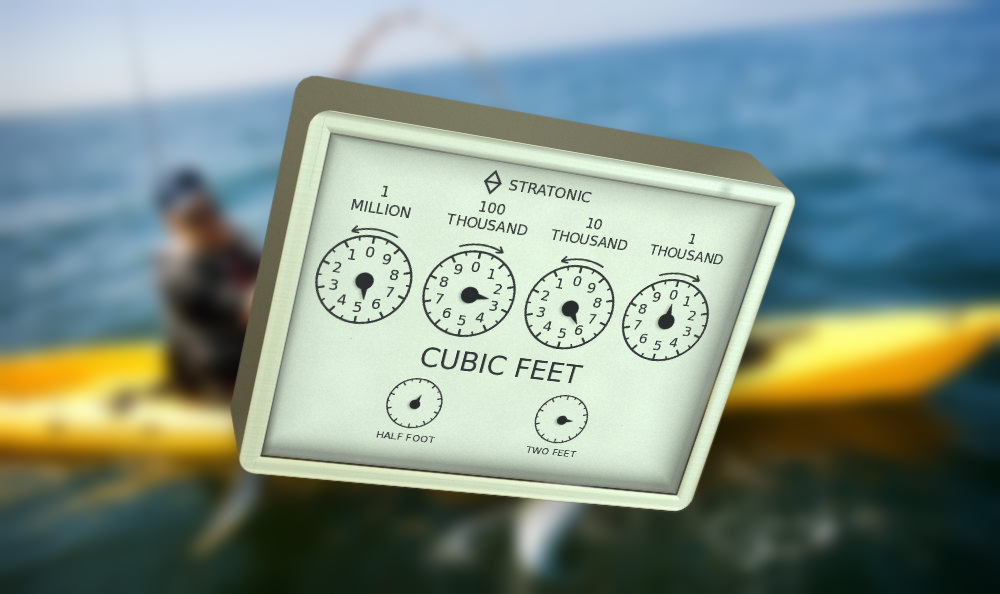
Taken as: 526000 ft³
